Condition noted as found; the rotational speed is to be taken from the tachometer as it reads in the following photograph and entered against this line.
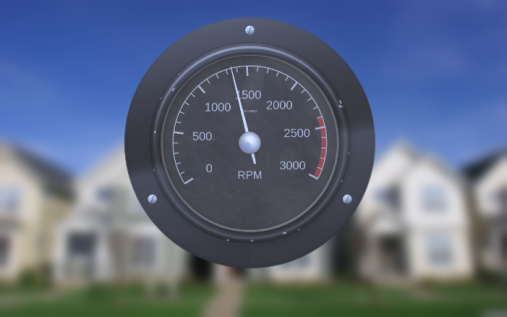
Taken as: 1350 rpm
